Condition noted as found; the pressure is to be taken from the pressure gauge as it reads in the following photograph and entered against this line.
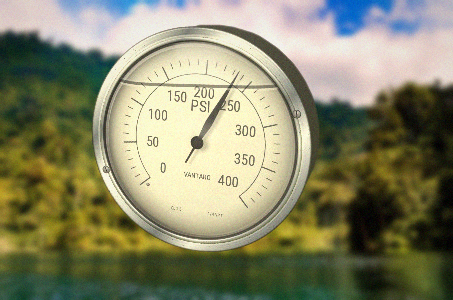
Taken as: 235 psi
